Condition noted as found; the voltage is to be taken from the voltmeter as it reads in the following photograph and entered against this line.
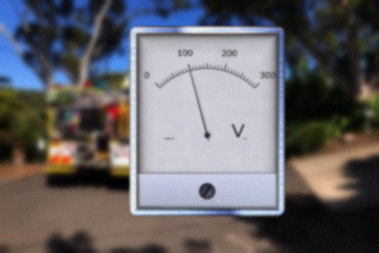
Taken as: 100 V
